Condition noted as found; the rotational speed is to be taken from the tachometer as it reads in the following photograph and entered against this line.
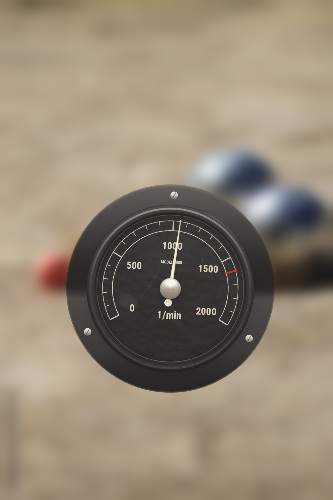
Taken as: 1050 rpm
